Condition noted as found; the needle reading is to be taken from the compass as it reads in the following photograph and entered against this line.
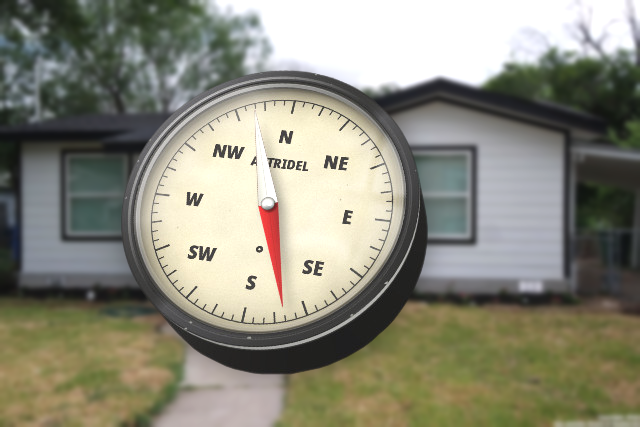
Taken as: 160 °
